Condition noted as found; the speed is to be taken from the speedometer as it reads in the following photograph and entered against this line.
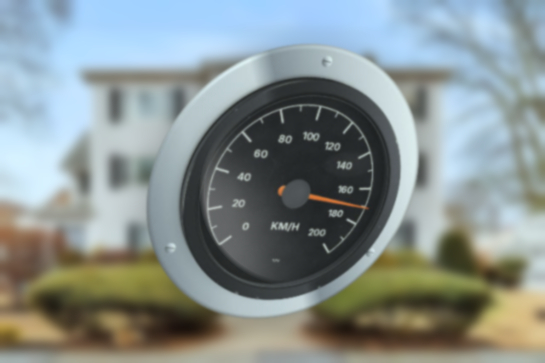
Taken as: 170 km/h
